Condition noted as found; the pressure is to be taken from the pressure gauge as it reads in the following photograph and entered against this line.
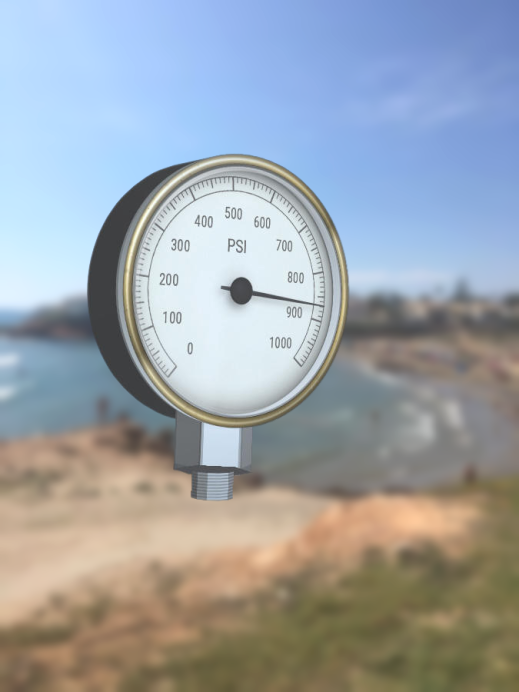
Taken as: 870 psi
